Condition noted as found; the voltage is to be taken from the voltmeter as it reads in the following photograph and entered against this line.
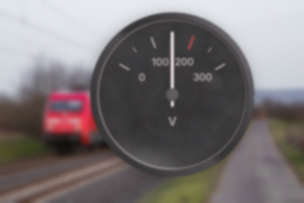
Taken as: 150 V
